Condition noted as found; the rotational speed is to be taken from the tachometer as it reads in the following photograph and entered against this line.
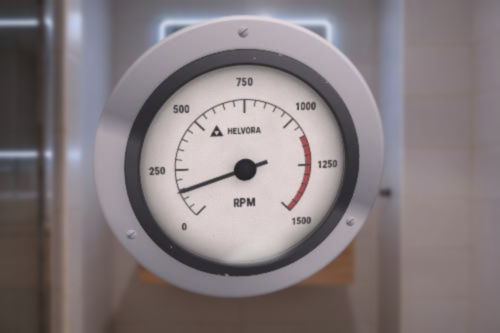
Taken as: 150 rpm
